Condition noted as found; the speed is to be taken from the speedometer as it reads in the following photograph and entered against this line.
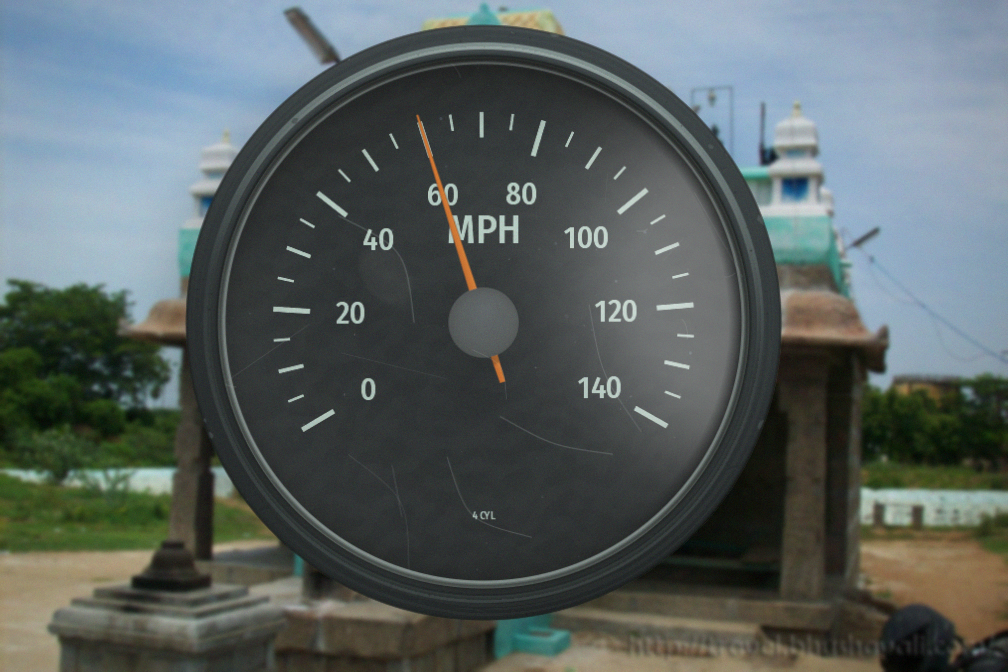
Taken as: 60 mph
